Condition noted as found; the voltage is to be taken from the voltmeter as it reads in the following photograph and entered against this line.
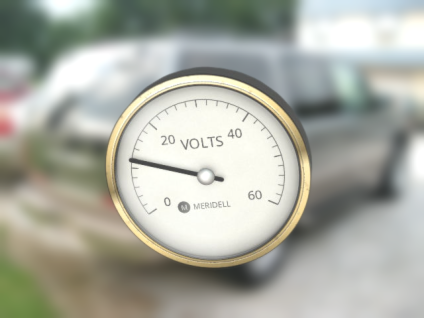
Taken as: 12 V
